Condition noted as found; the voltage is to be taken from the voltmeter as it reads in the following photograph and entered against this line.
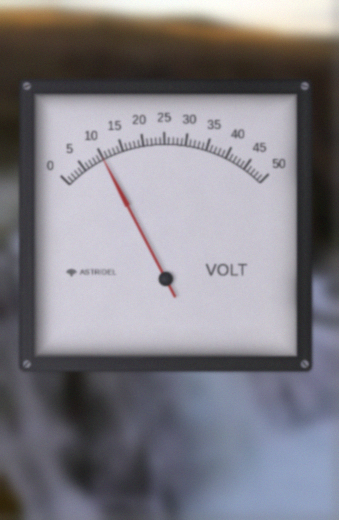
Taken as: 10 V
